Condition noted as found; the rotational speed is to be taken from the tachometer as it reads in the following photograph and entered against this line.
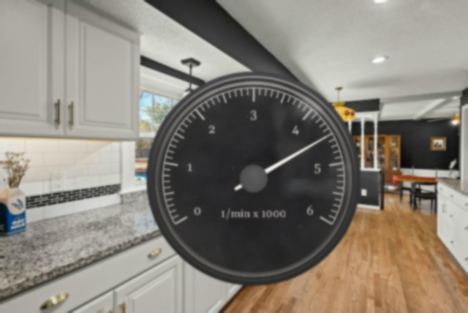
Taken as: 4500 rpm
